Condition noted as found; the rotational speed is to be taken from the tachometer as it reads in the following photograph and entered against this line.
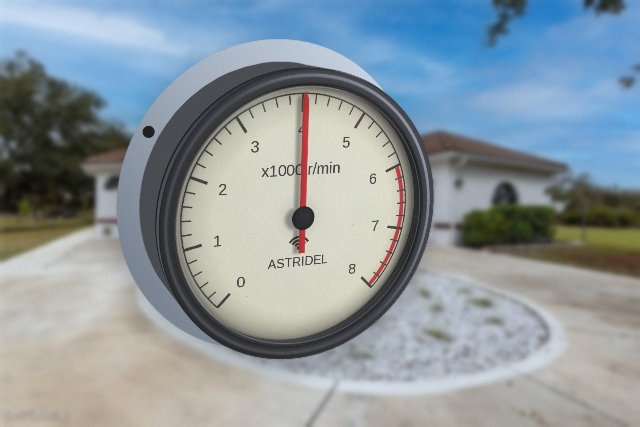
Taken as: 4000 rpm
